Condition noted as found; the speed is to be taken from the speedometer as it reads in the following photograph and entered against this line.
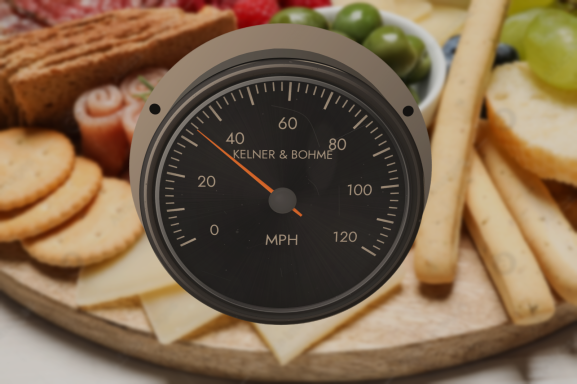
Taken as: 34 mph
